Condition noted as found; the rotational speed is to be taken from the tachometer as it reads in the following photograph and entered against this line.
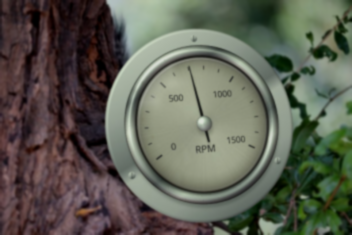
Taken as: 700 rpm
